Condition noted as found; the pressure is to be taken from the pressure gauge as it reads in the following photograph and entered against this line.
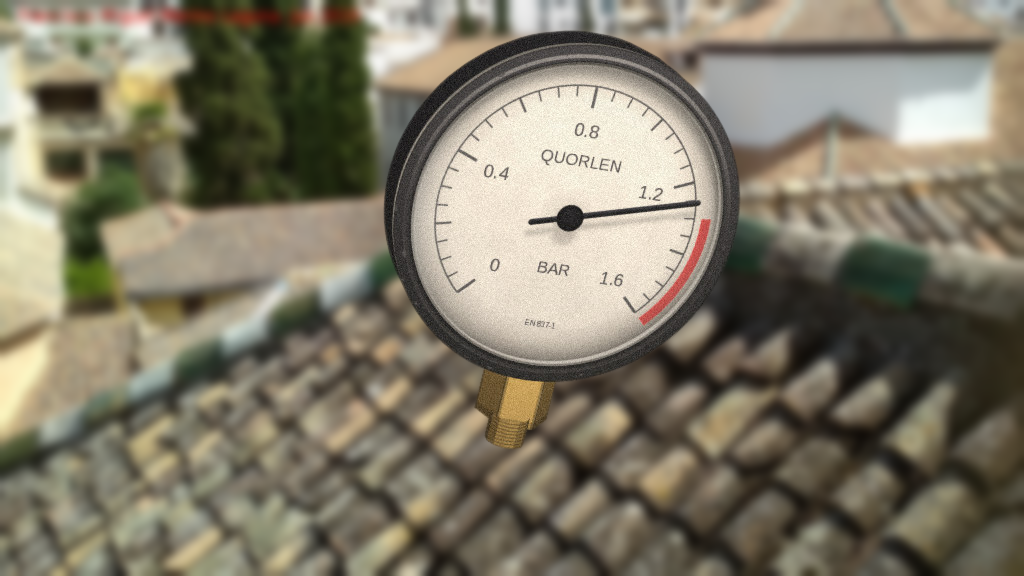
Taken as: 1.25 bar
